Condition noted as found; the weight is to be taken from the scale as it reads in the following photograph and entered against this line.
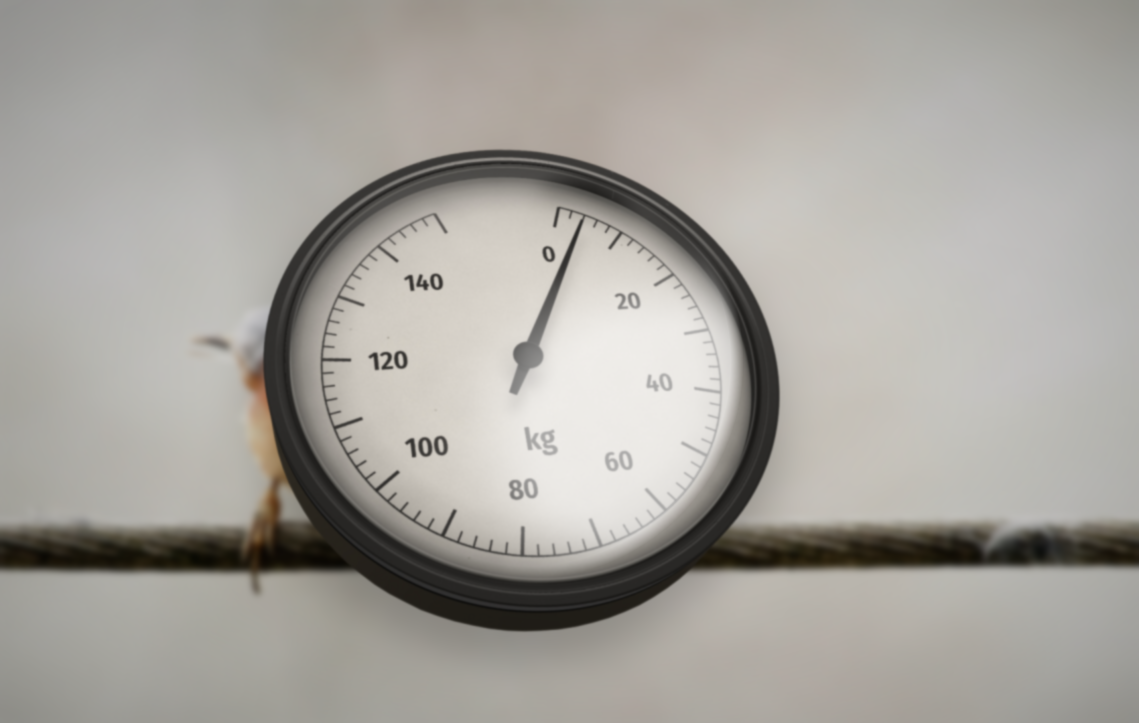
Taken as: 4 kg
